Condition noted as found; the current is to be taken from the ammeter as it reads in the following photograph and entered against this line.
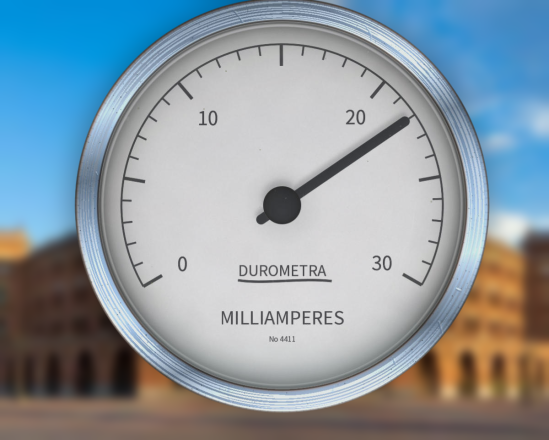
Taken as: 22 mA
